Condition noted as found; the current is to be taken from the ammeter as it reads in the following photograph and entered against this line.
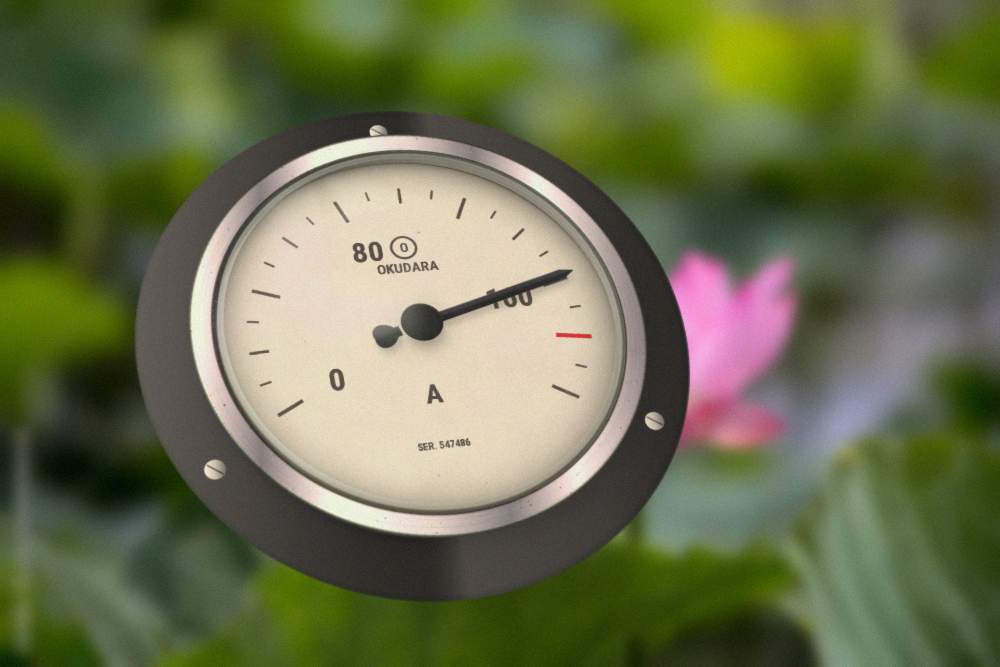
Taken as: 160 A
